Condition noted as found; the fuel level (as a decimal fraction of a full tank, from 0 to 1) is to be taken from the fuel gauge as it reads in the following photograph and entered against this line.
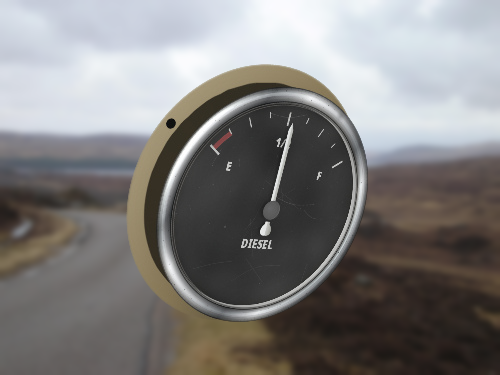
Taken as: 0.5
